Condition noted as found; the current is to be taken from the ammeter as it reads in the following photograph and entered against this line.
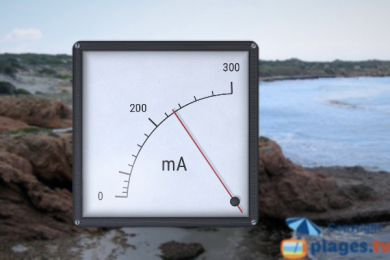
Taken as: 230 mA
